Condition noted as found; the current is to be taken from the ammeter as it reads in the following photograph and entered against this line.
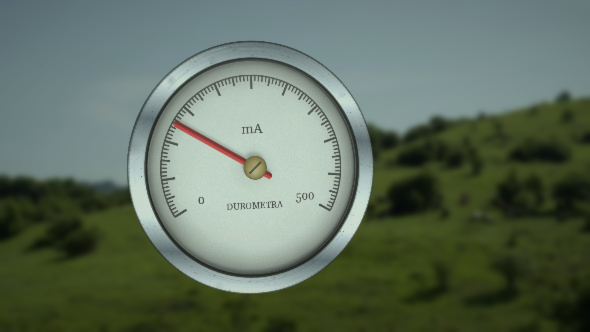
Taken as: 125 mA
